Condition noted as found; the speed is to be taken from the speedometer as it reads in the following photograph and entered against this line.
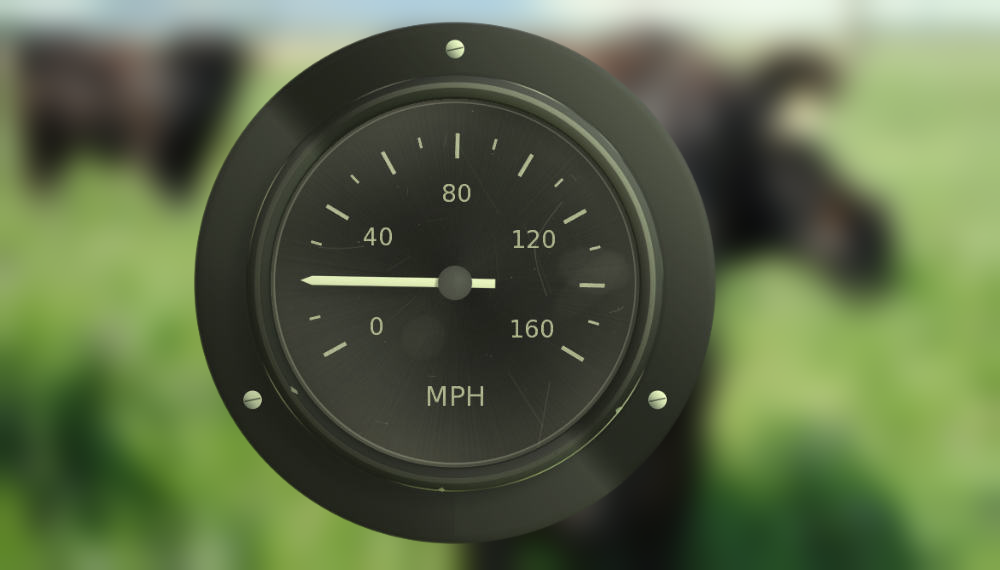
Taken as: 20 mph
